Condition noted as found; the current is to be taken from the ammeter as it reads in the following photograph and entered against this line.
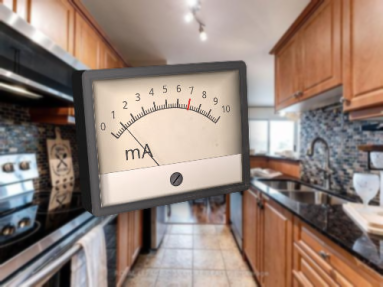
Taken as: 1 mA
